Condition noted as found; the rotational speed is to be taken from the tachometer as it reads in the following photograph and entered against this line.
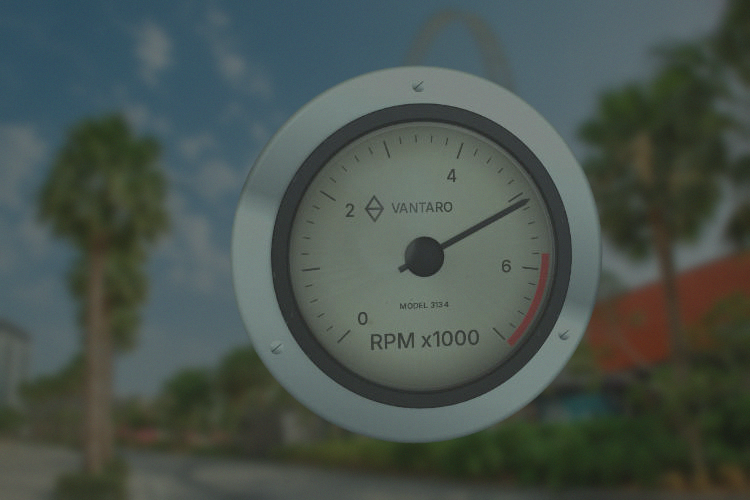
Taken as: 5100 rpm
